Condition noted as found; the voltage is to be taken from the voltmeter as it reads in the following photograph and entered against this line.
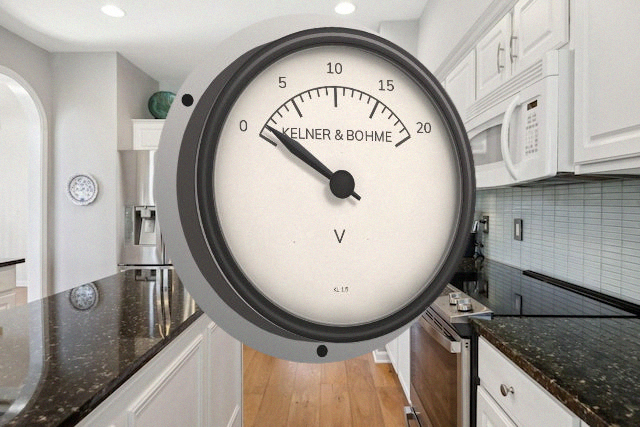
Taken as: 1 V
